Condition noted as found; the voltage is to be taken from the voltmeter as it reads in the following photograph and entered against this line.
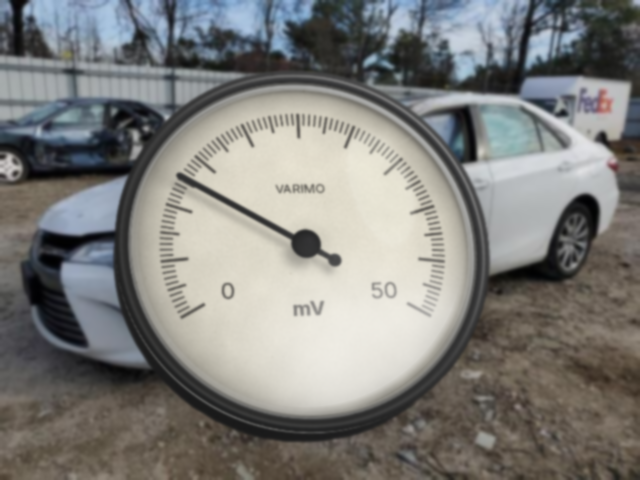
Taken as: 12.5 mV
